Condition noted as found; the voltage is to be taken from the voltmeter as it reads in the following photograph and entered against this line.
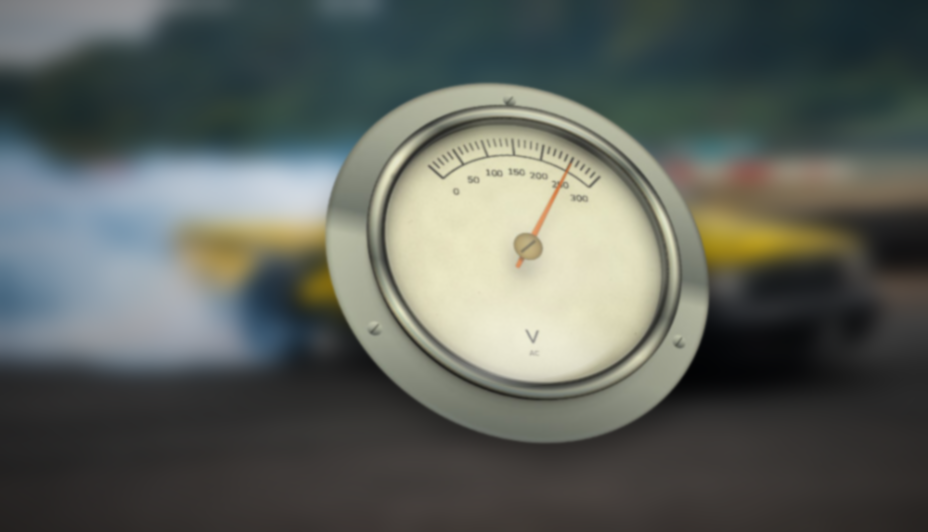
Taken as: 250 V
